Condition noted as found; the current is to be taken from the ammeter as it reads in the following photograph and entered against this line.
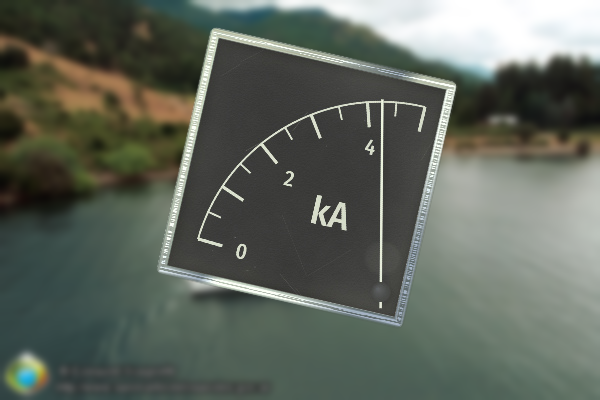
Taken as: 4.25 kA
